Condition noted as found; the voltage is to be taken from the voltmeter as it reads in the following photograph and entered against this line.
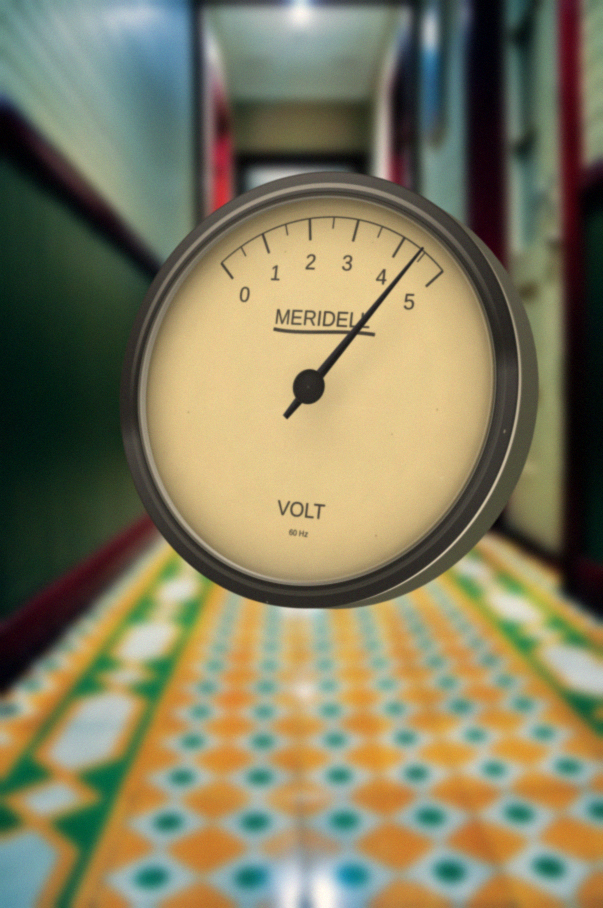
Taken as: 4.5 V
